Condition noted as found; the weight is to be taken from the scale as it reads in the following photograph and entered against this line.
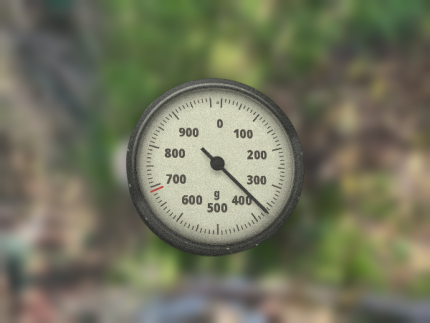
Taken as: 370 g
